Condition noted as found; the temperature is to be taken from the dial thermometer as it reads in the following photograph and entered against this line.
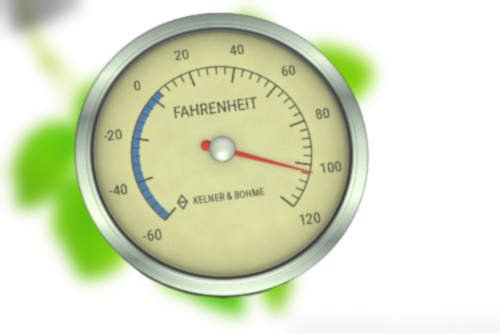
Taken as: 104 °F
